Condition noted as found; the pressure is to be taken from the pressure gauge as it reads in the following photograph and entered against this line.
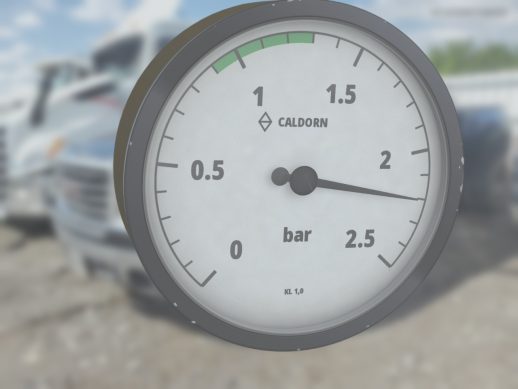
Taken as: 2.2 bar
